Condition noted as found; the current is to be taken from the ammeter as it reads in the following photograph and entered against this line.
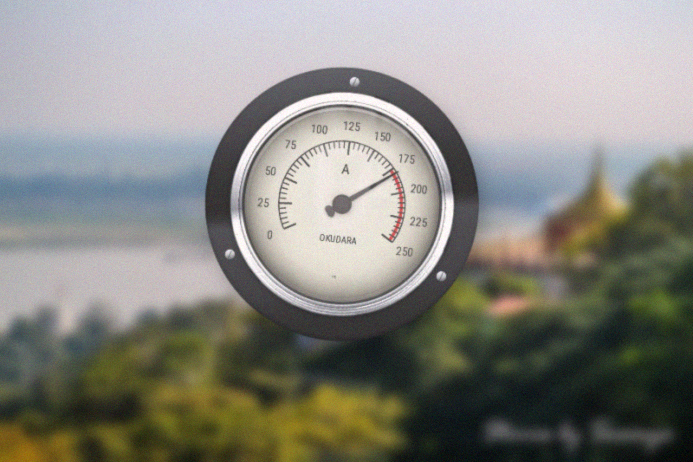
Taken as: 180 A
